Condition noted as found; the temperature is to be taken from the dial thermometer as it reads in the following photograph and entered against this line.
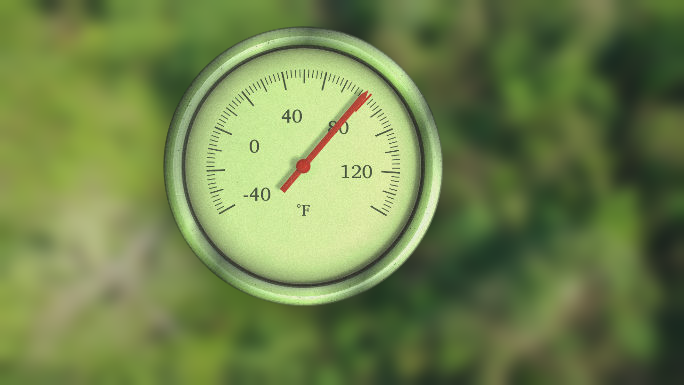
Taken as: 80 °F
